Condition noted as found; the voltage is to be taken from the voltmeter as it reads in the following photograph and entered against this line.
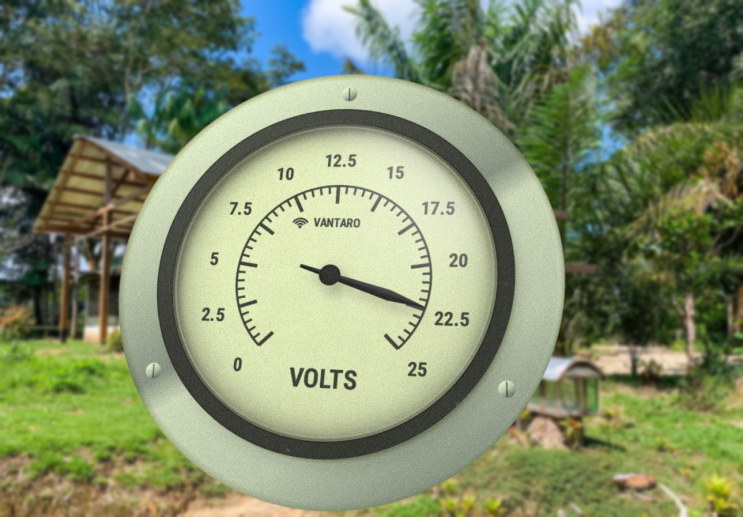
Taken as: 22.5 V
